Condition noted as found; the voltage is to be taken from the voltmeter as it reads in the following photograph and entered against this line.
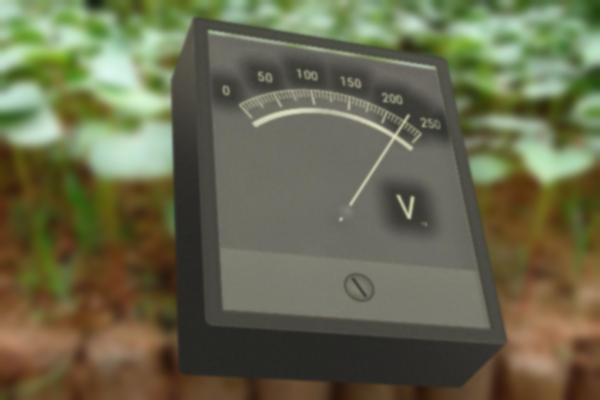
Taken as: 225 V
